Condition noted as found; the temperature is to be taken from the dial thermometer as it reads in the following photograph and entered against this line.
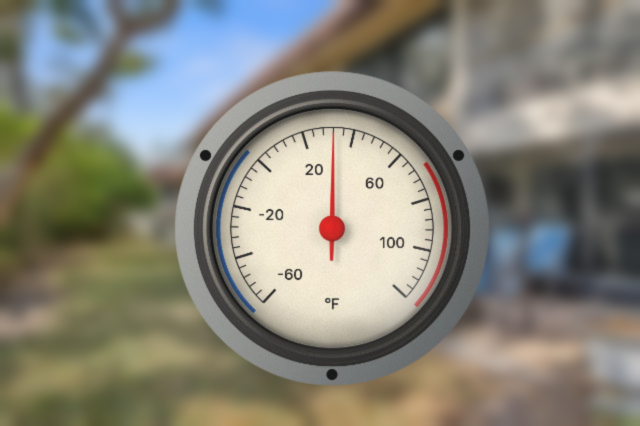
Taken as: 32 °F
